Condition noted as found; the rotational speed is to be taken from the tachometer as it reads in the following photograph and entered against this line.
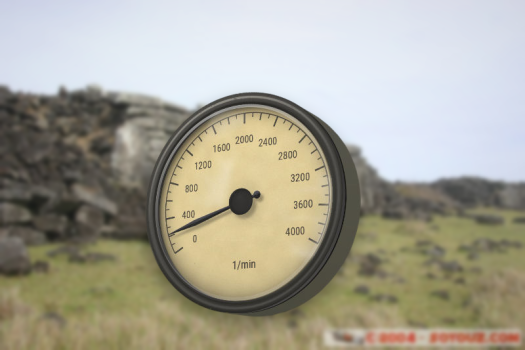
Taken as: 200 rpm
